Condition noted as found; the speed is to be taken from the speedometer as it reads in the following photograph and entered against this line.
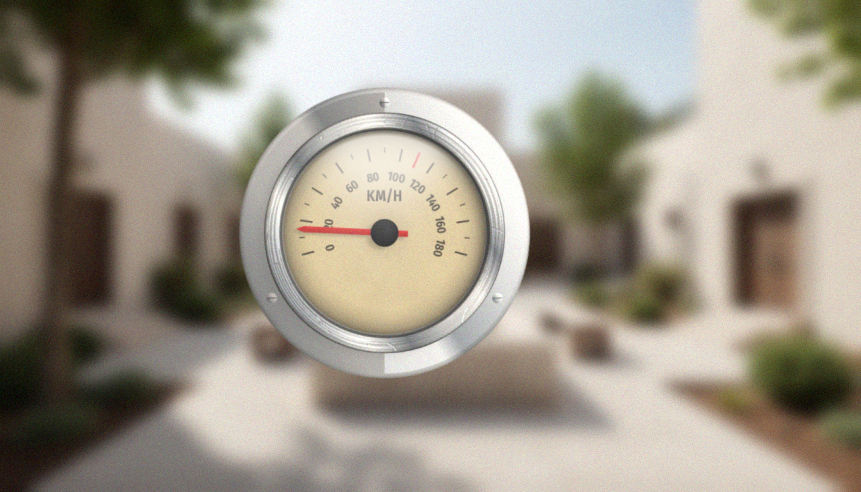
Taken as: 15 km/h
